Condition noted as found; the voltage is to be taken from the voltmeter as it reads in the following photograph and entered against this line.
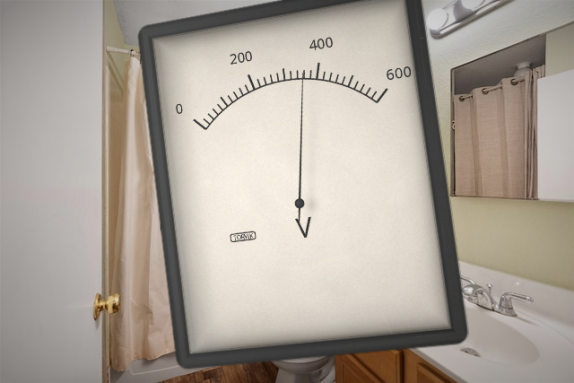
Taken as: 360 V
